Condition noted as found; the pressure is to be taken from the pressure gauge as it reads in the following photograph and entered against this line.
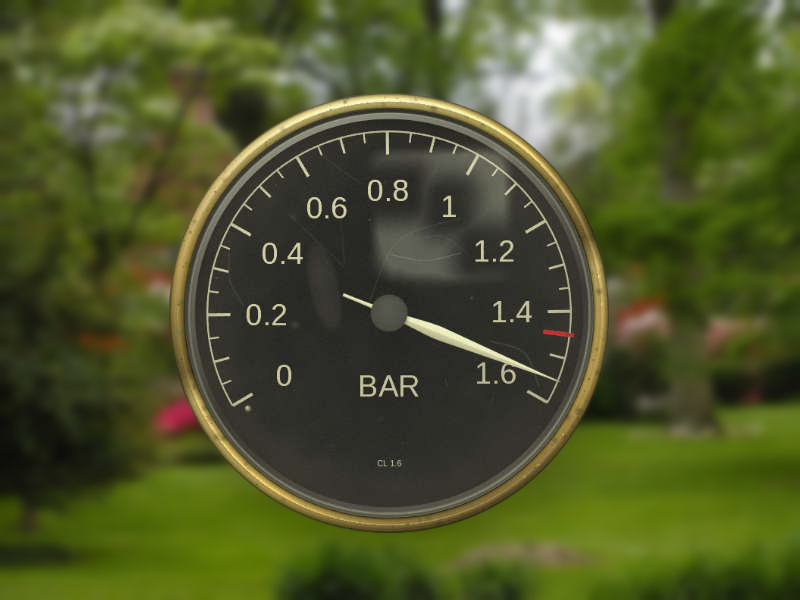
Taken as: 1.55 bar
